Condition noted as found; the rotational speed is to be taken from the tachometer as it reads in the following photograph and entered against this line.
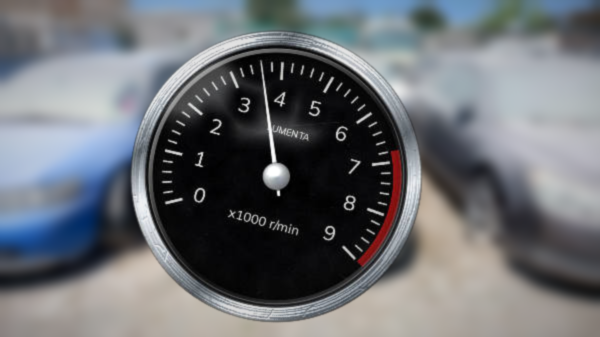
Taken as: 3600 rpm
